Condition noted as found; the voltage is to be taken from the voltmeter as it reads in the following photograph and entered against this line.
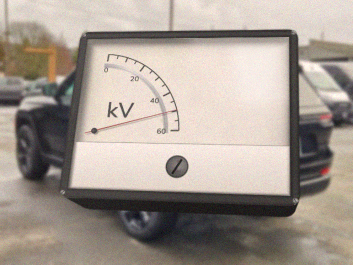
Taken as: 50 kV
